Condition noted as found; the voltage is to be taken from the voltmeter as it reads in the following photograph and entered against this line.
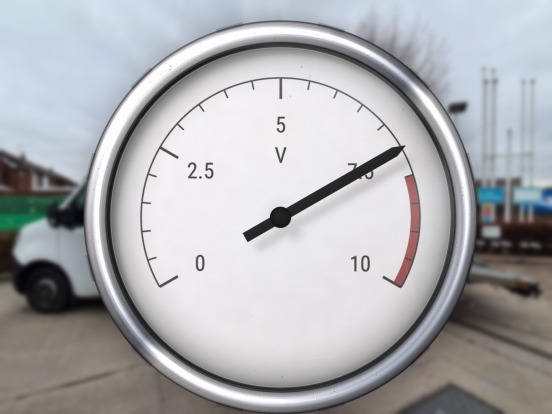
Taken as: 7.5 V
